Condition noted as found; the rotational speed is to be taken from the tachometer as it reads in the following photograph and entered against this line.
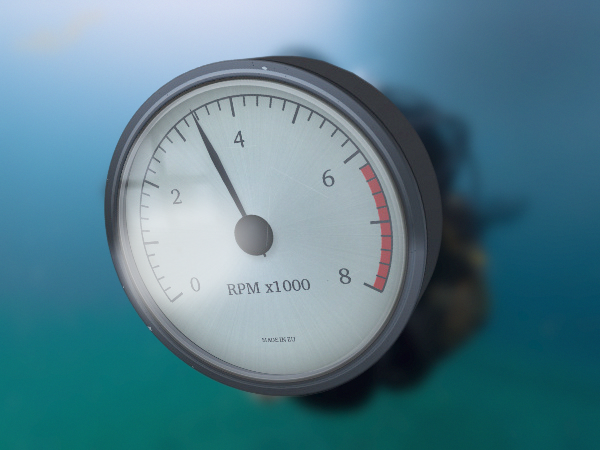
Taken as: 3400 rpm
